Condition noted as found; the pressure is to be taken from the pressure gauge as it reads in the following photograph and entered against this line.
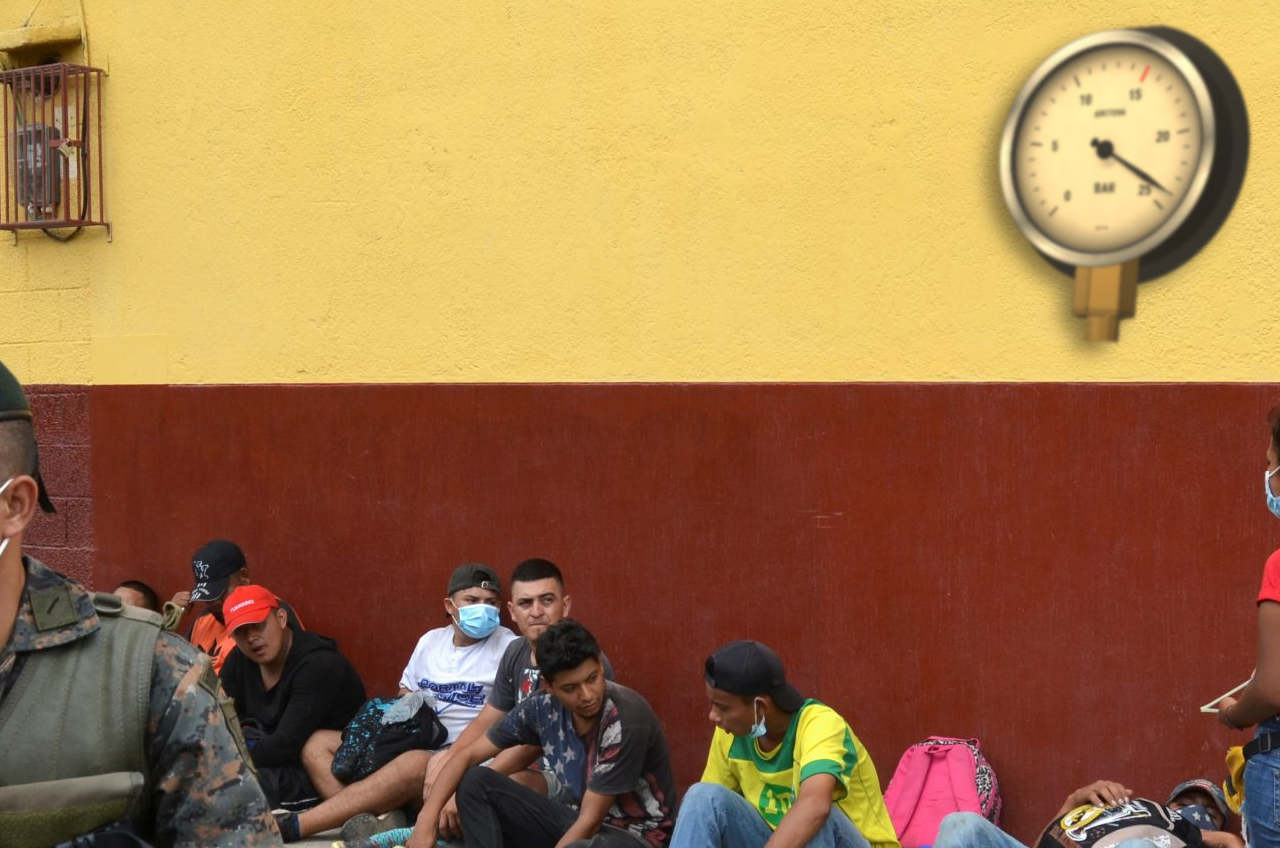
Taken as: 24 bar
